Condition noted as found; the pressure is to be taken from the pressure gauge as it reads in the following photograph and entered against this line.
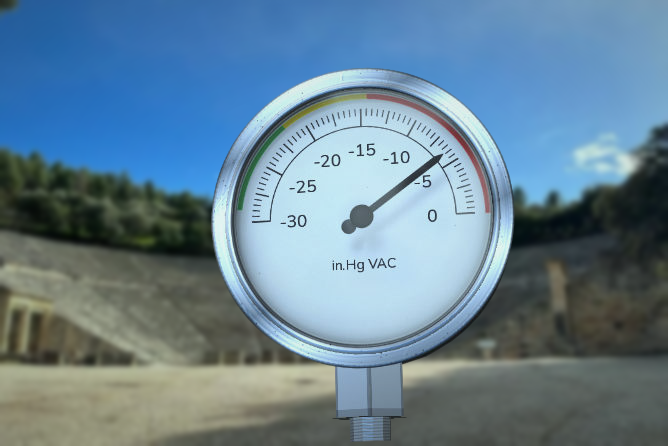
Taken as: -6 inHg
